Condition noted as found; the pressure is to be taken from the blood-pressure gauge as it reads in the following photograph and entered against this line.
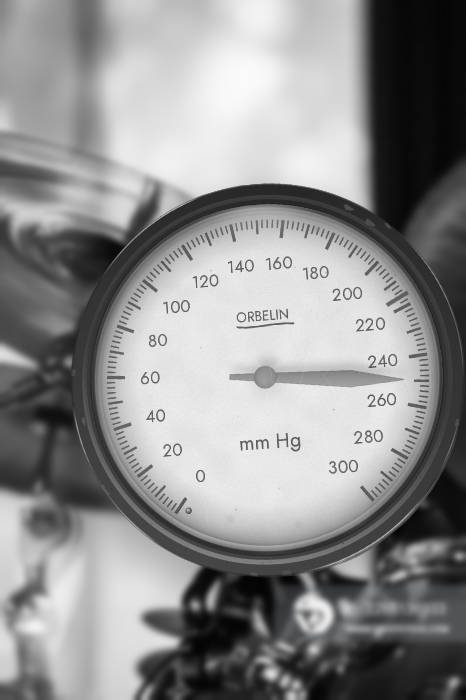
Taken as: 250 mmHg
